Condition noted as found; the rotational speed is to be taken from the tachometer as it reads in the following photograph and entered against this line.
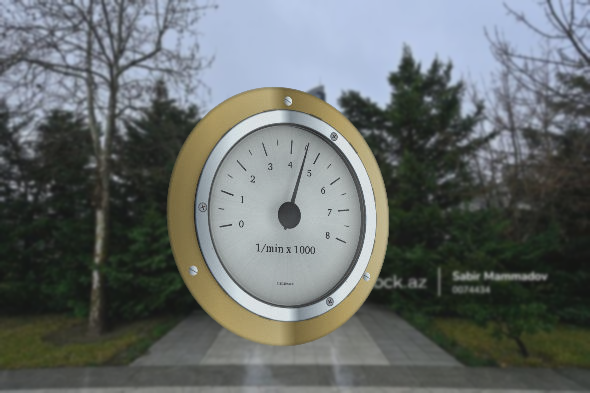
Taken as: 4500 rpm
